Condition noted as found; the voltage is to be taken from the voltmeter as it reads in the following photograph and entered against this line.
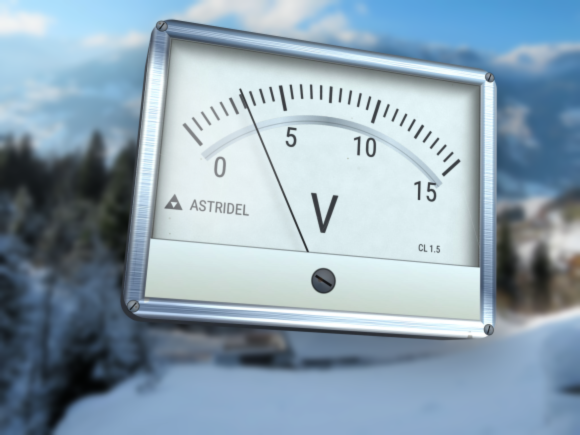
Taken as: 3 V
